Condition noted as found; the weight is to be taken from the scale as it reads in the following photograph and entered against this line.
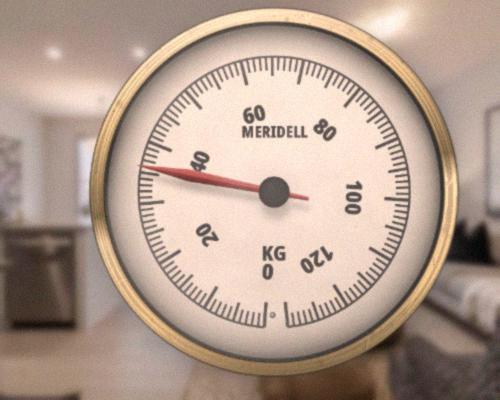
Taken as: 36 kg
